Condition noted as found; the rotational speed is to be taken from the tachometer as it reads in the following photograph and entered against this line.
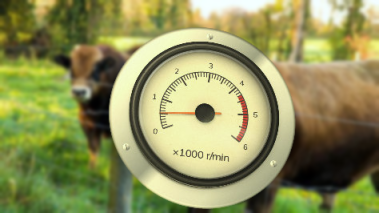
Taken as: 500 rpm
